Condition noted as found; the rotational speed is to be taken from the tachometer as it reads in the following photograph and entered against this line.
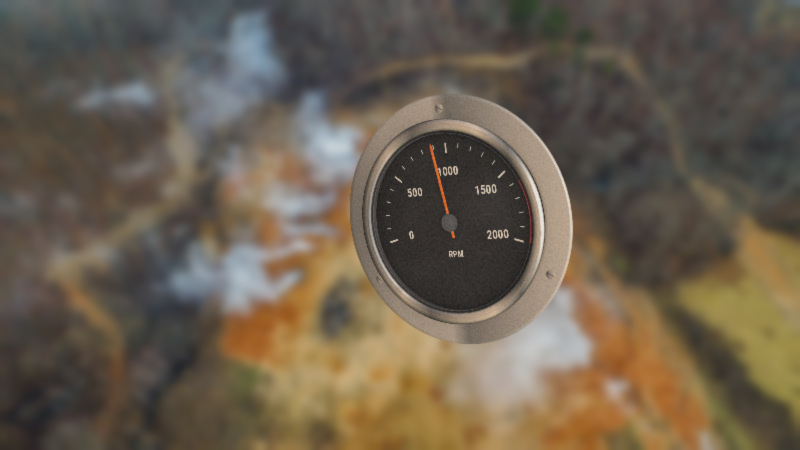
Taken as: 900 rpm
